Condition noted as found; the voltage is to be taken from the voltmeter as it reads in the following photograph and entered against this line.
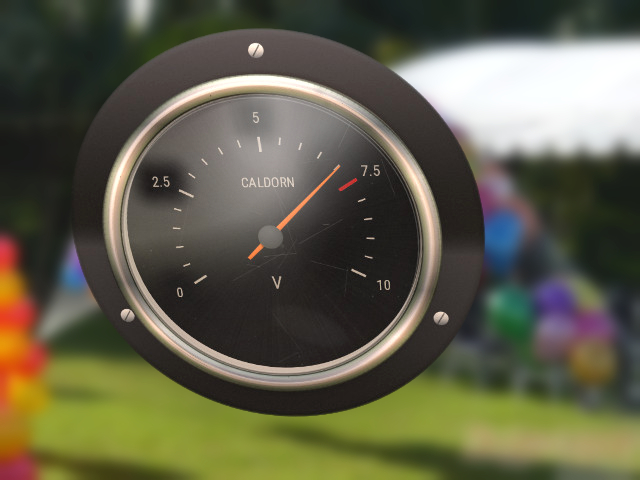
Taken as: 7 V
